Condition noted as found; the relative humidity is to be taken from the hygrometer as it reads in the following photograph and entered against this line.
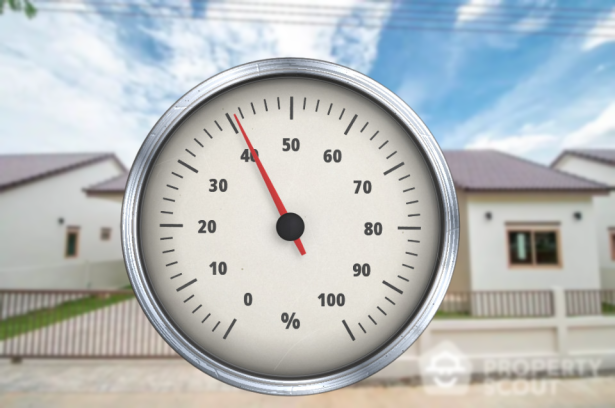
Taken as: 41 %
